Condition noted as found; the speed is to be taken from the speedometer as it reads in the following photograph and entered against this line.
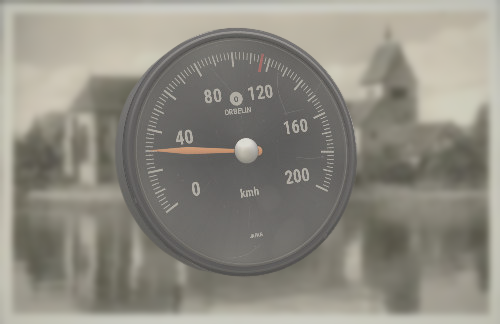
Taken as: 30 km/h
